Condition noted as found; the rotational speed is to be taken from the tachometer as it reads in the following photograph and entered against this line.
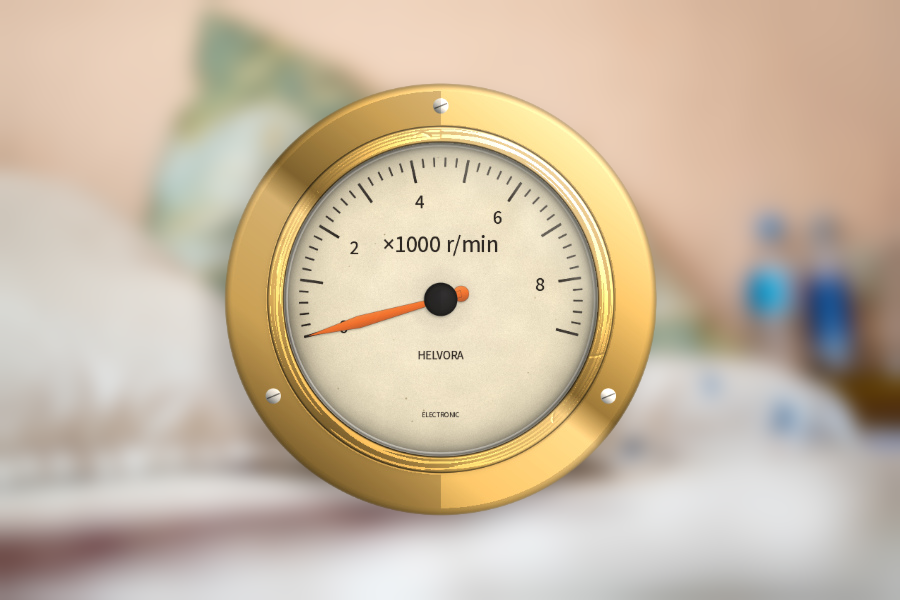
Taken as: 0 rpm
